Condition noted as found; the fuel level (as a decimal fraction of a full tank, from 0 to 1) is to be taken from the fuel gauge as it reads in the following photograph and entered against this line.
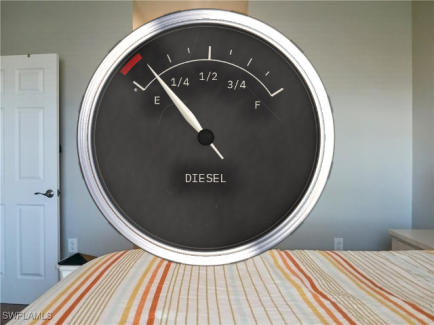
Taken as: 0.125
